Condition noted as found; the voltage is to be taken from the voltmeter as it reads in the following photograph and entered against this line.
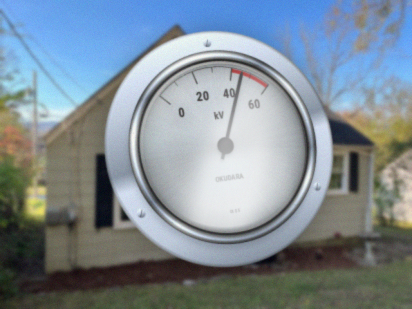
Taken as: 45 kV
